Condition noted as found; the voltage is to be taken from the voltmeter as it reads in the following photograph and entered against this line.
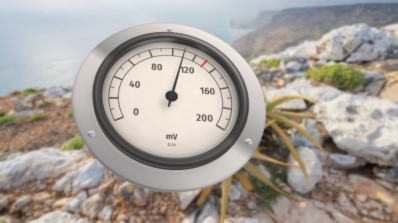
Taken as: 110 mV
